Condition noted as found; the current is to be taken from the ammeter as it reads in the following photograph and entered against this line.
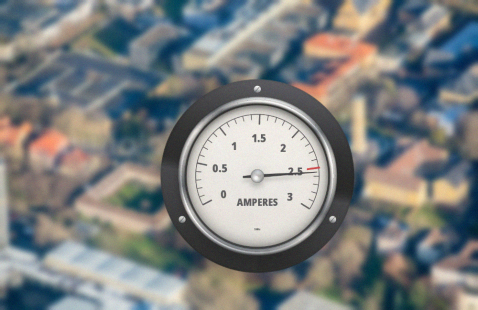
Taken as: 2.55 A
